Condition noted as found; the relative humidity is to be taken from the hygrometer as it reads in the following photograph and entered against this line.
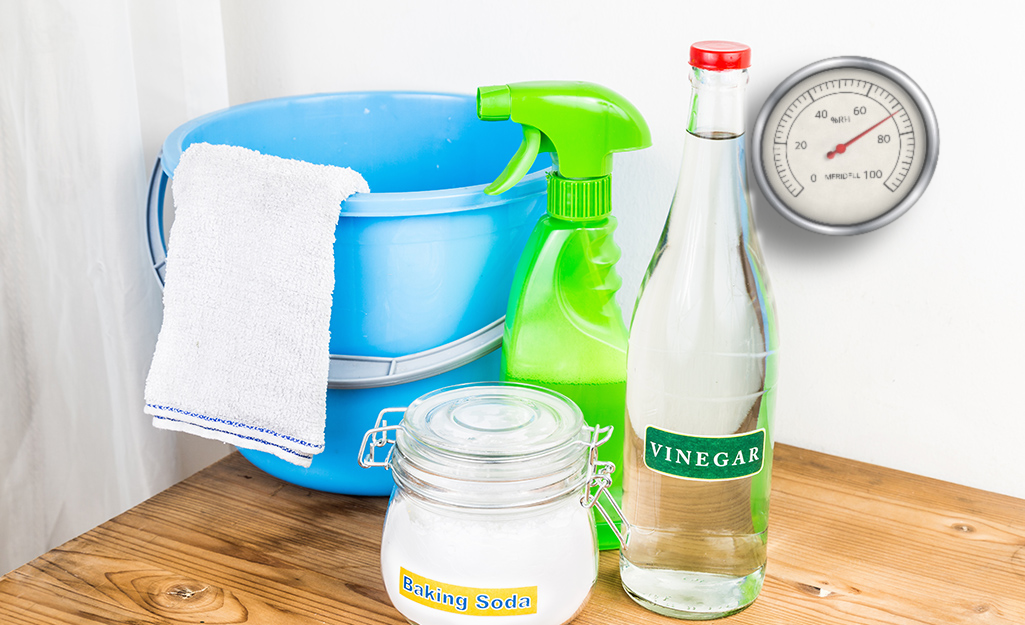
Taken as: 72 %
